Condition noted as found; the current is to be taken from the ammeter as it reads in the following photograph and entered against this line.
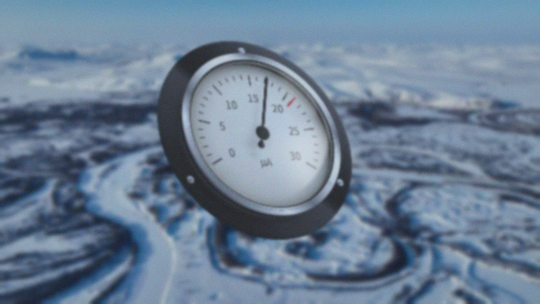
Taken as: 17 µA
